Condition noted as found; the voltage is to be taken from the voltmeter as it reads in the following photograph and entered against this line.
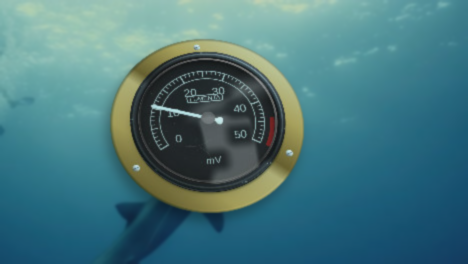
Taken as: 10 mV
